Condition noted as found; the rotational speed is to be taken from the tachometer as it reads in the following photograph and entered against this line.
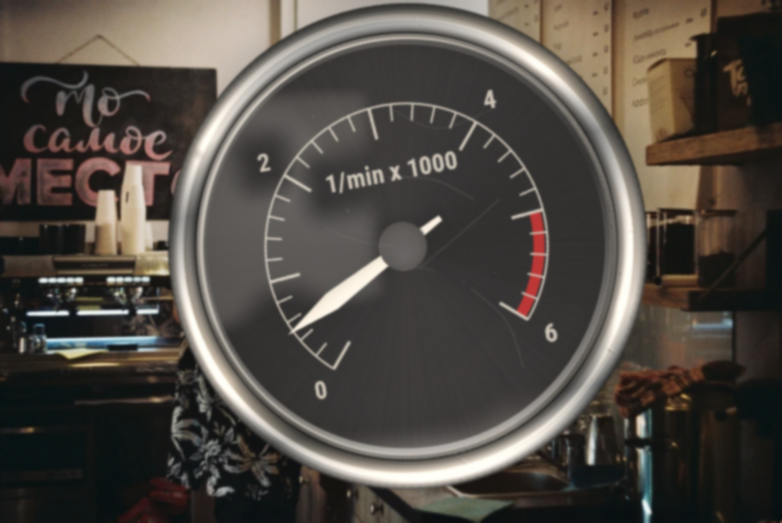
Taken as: 500 rpm
